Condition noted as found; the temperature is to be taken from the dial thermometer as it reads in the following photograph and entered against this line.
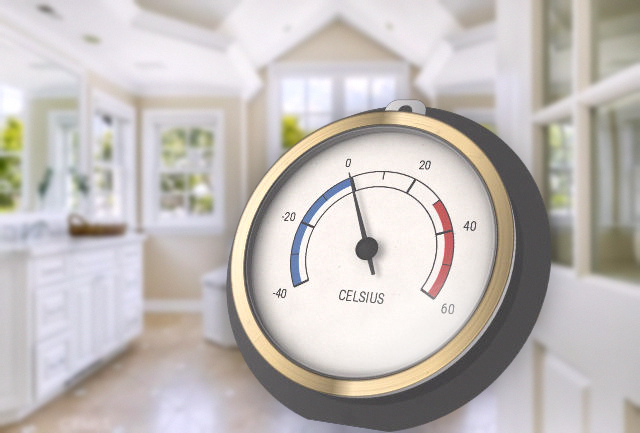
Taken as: 0 °C
